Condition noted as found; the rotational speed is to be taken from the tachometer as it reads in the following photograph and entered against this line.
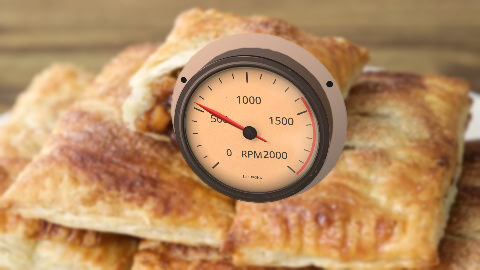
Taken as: 550 rpm
